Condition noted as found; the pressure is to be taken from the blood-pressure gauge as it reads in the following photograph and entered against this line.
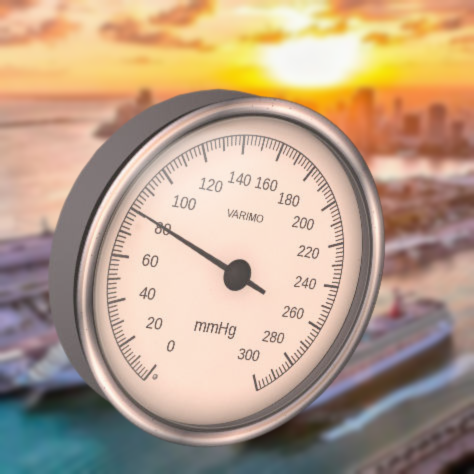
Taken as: 80 mmHg
